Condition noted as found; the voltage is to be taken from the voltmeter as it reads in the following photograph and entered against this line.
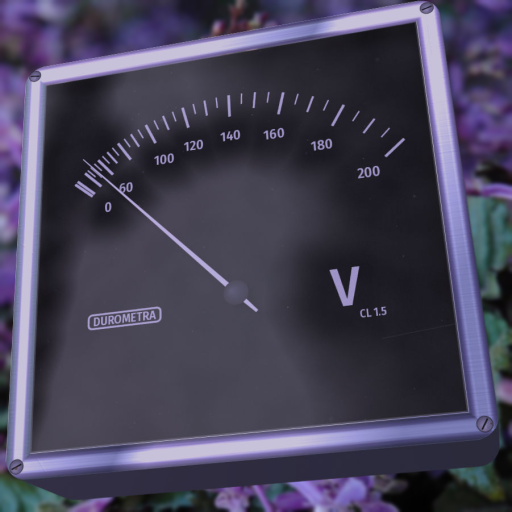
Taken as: 50 V
